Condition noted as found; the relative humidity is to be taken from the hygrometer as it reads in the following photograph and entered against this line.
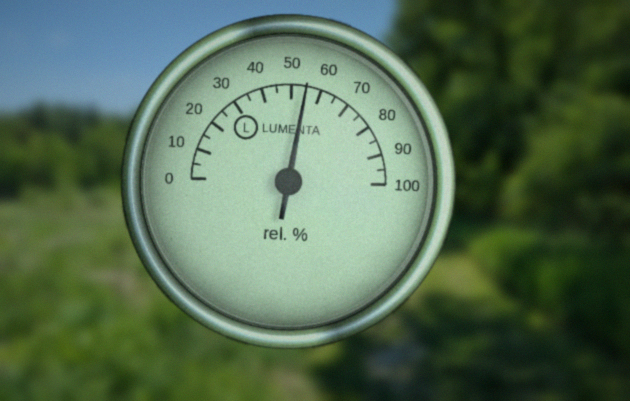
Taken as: 55 %
